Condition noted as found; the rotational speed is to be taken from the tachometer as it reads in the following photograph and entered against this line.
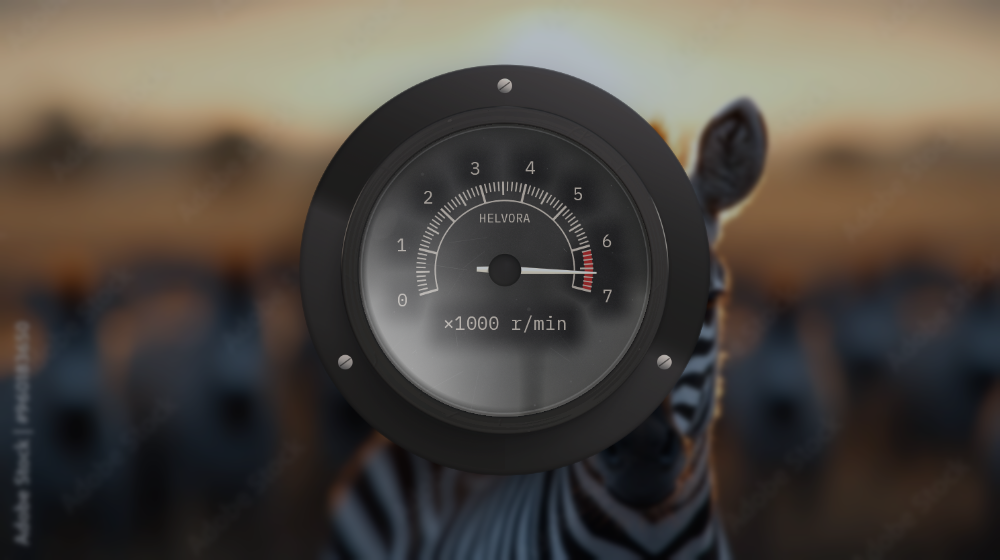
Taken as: 6600 rpm
